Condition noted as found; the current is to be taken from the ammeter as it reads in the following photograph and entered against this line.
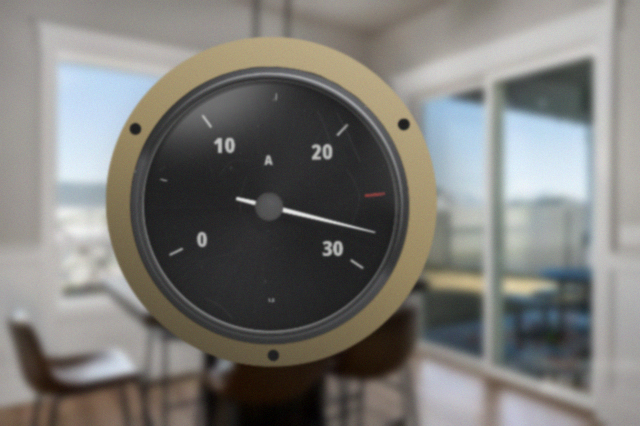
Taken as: 27.5 A
